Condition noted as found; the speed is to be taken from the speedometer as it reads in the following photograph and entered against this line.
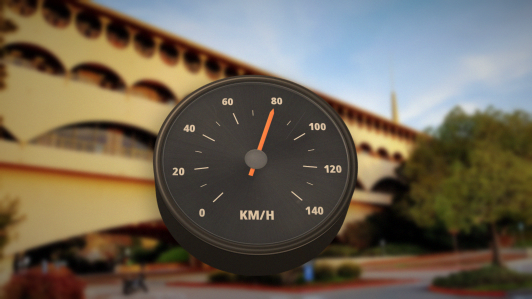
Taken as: 80 km/h
